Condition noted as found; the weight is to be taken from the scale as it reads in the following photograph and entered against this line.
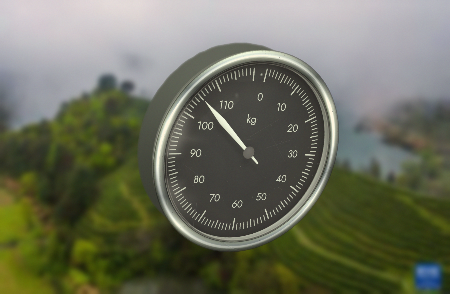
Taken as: 105 kg
